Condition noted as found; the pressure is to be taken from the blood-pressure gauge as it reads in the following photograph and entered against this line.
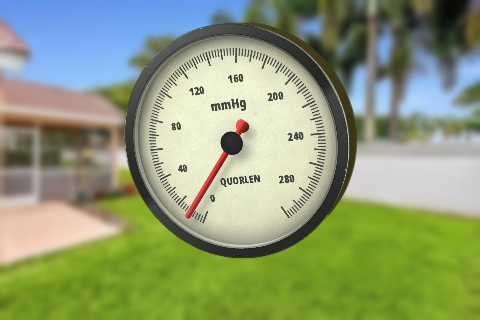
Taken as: 10 mmHg
